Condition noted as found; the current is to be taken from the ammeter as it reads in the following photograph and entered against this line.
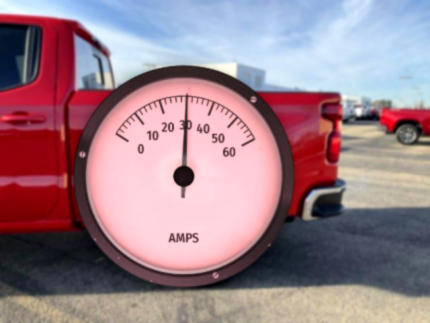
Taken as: 30 A
